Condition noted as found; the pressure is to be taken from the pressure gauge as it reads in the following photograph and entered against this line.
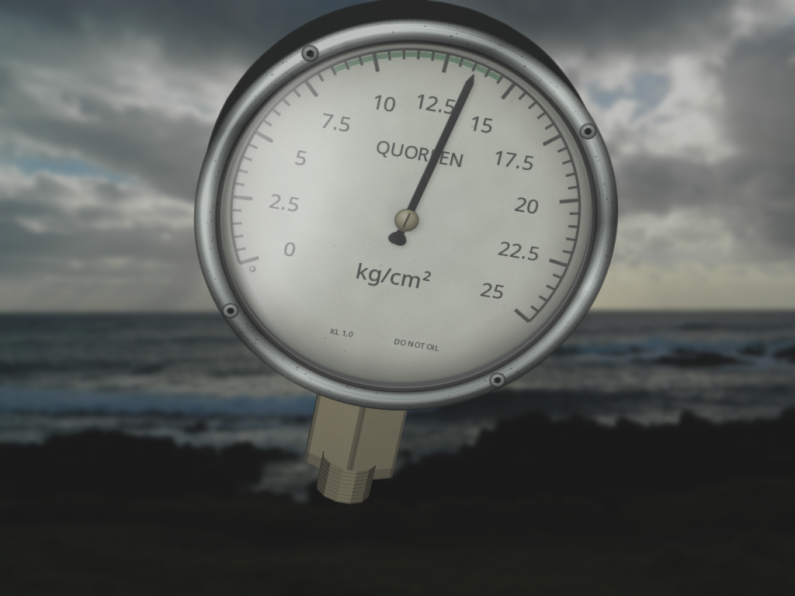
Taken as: 13.5 kg/cm²
